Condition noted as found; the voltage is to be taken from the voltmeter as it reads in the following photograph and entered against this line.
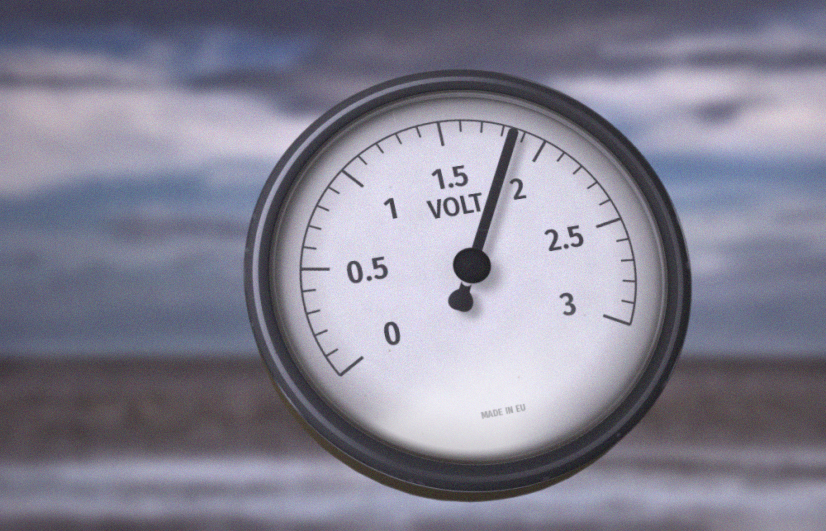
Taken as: 1.85 V
